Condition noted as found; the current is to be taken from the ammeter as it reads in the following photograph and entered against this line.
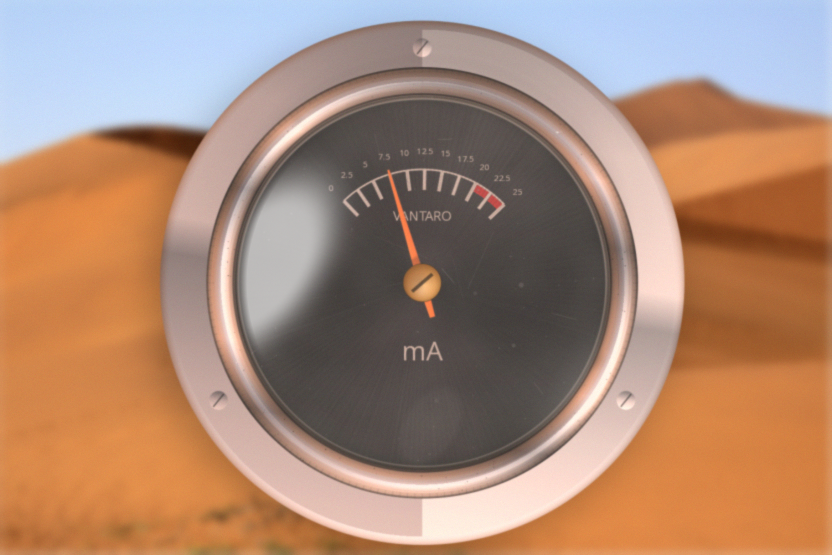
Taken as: 7.5 mA
